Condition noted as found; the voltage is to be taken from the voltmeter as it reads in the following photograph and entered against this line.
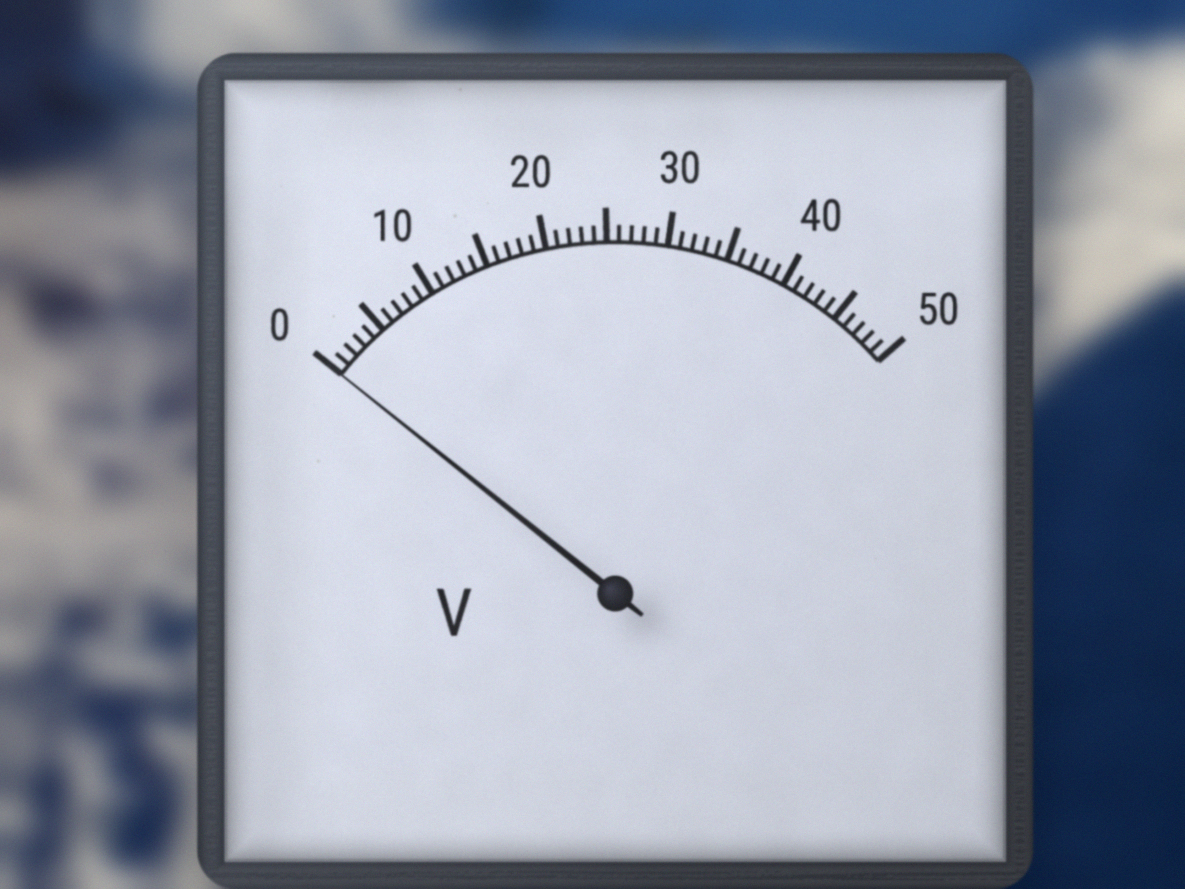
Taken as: 0 V
